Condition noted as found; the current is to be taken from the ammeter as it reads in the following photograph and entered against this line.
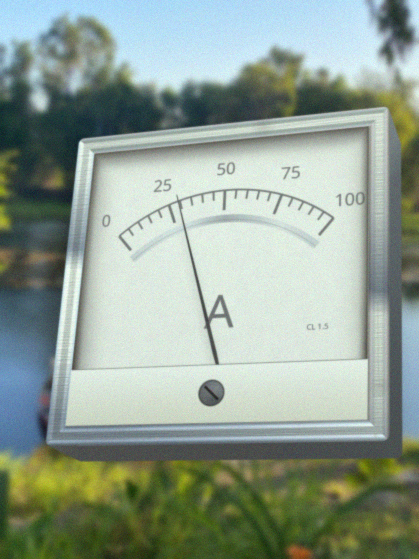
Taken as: 30 A
